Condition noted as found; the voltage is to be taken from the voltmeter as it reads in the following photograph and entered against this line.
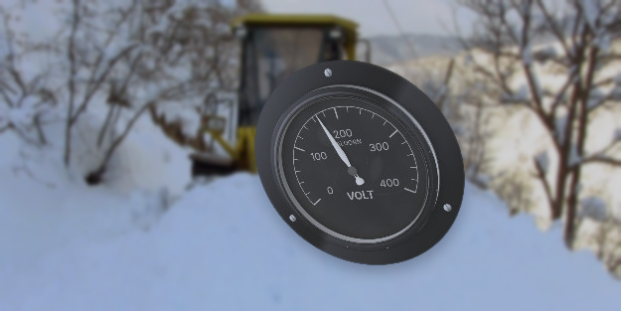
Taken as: 170 V
